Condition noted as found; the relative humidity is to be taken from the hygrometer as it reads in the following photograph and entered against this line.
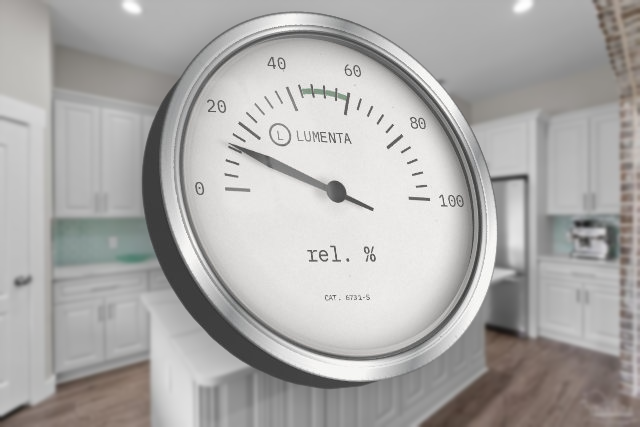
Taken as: 12 %
